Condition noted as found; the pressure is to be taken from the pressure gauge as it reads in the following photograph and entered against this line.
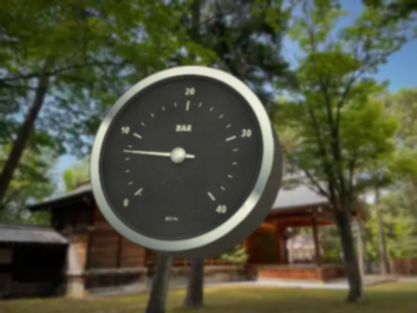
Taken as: 7 bar
